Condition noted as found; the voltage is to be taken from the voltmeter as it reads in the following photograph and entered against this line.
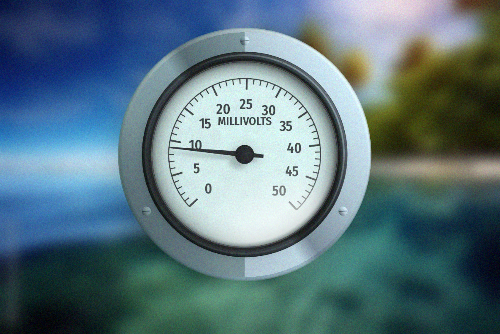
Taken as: 9 mV
